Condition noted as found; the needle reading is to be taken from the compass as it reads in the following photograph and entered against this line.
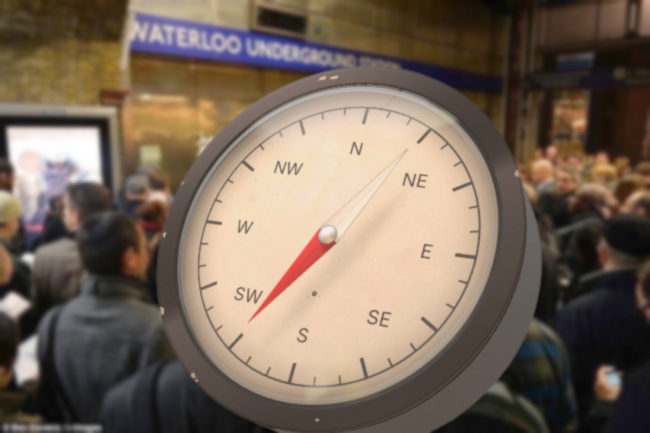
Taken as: 210 °
